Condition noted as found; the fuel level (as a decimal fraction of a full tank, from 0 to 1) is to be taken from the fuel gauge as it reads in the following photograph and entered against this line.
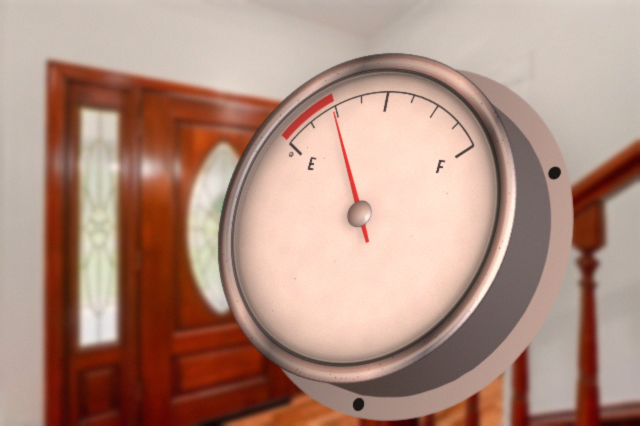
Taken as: 0.25
